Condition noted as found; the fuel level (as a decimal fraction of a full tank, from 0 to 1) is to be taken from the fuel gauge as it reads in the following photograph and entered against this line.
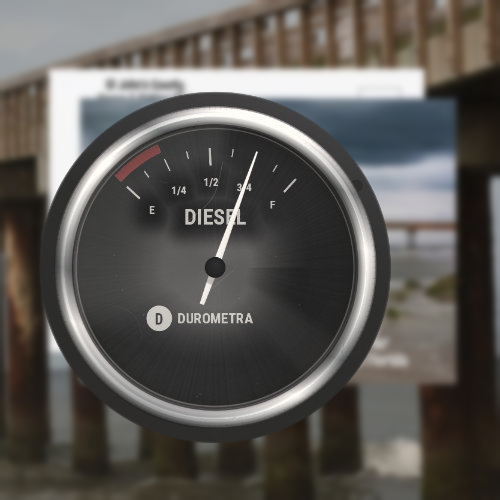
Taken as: 0.75
